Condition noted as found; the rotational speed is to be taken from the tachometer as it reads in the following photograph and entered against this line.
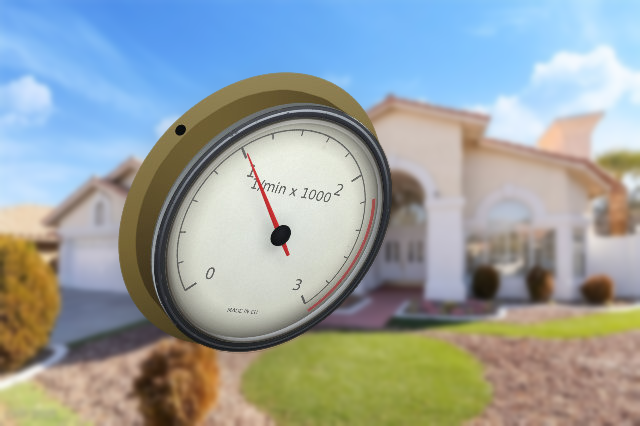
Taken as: 1000 rpm
